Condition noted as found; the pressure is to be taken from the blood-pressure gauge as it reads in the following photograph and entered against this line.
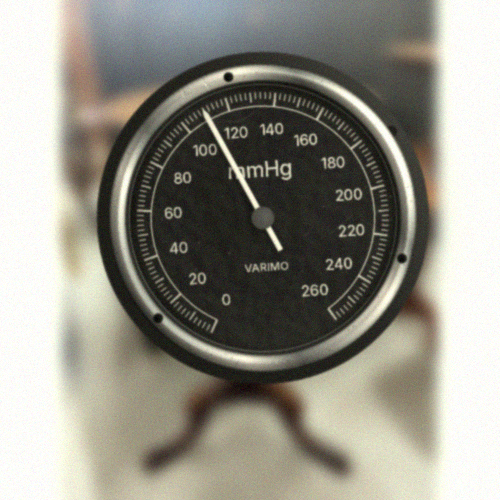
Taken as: 110 mmHg
